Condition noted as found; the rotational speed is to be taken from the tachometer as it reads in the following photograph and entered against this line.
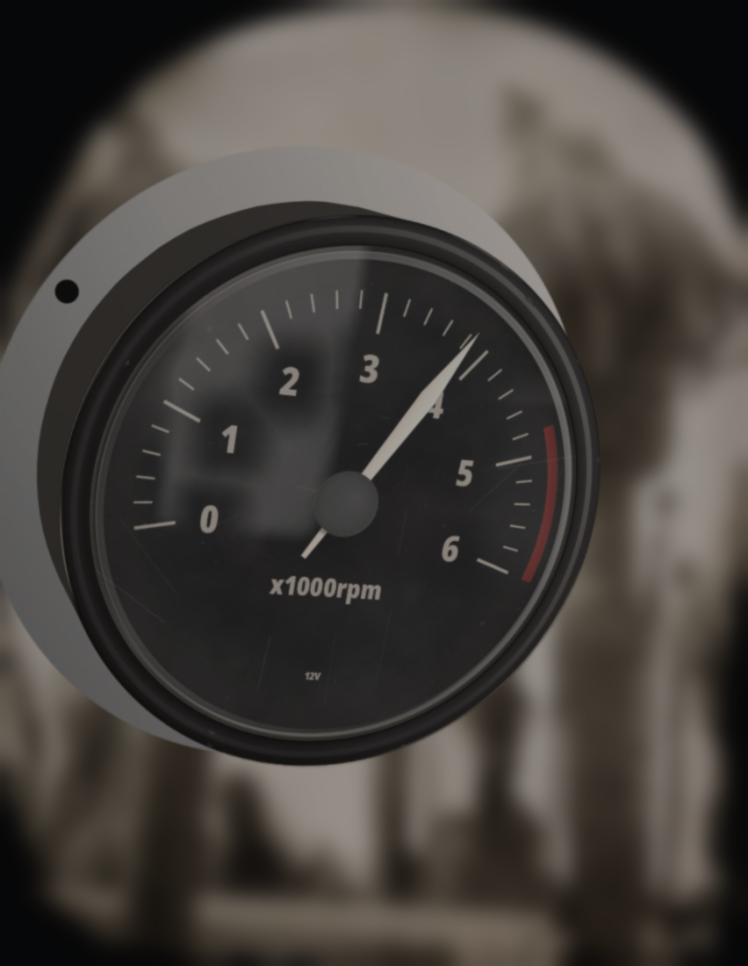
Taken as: 3800 rpm
